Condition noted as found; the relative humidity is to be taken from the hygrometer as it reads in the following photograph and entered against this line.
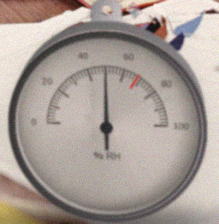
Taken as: 50 %
